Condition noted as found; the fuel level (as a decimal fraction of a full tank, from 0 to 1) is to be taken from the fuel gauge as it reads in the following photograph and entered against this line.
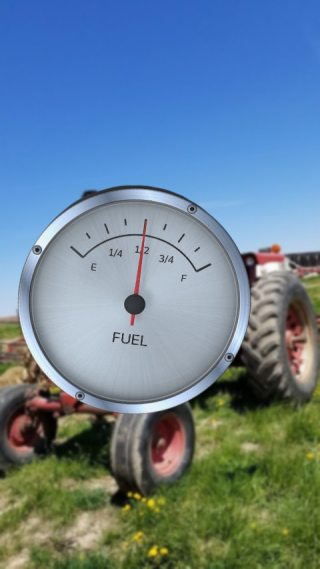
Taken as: 0.5
